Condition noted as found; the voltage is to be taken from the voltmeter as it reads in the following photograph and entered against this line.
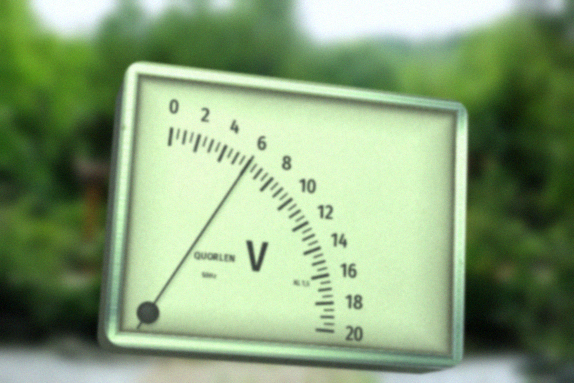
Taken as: 6 V
